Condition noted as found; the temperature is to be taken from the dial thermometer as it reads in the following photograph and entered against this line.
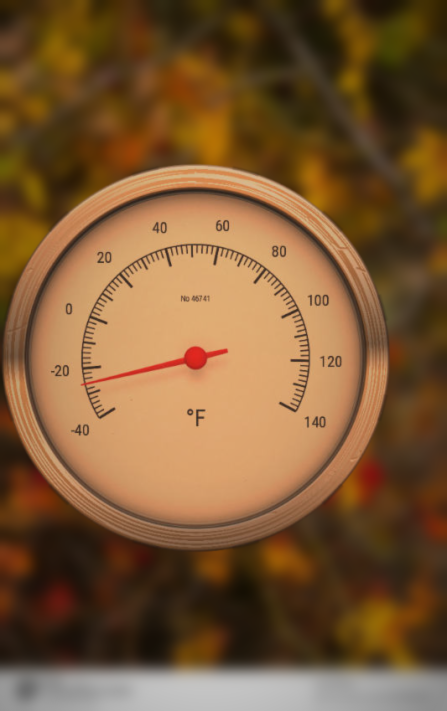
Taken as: -26 °F
